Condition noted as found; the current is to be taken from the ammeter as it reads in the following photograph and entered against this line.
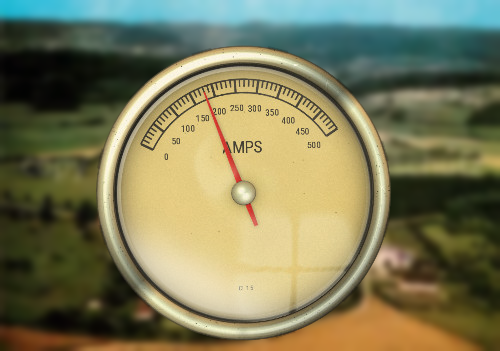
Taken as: 180 A
